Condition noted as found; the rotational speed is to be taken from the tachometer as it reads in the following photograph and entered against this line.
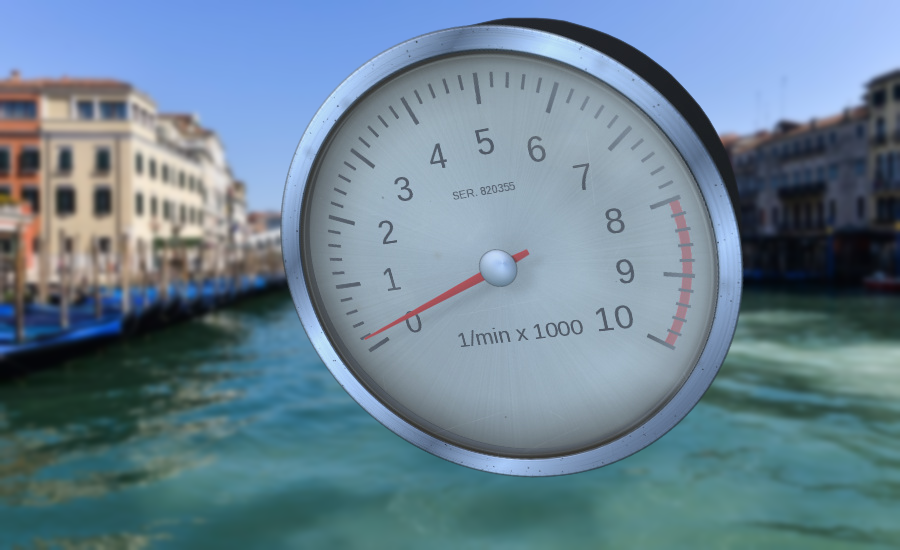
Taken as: 200 rpm
